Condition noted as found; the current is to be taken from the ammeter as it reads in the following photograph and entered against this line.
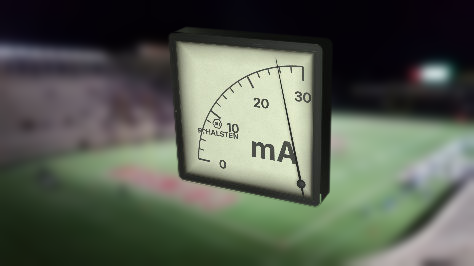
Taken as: 26 mA
